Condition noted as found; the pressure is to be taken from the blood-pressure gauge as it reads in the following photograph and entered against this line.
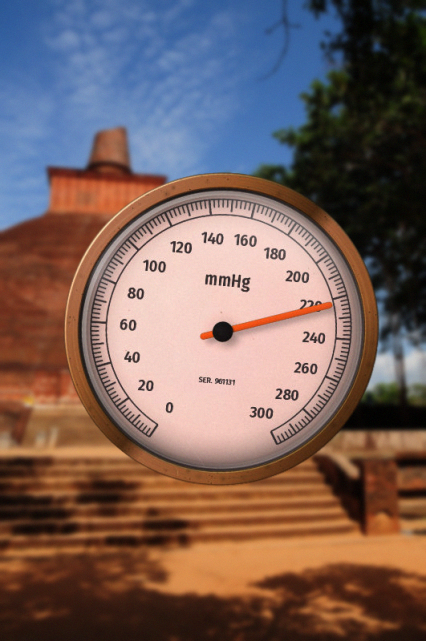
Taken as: 222 mmHg
